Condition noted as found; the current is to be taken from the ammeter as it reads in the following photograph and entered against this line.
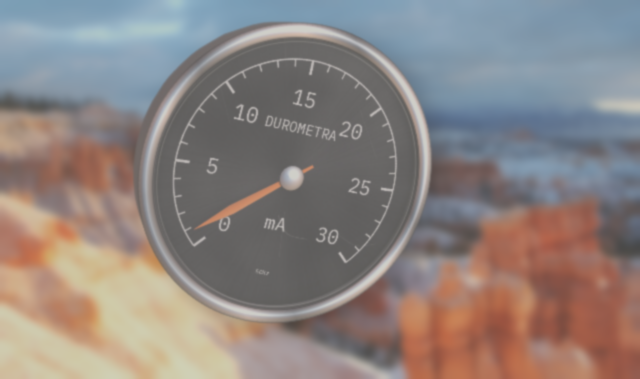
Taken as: 1 mA
